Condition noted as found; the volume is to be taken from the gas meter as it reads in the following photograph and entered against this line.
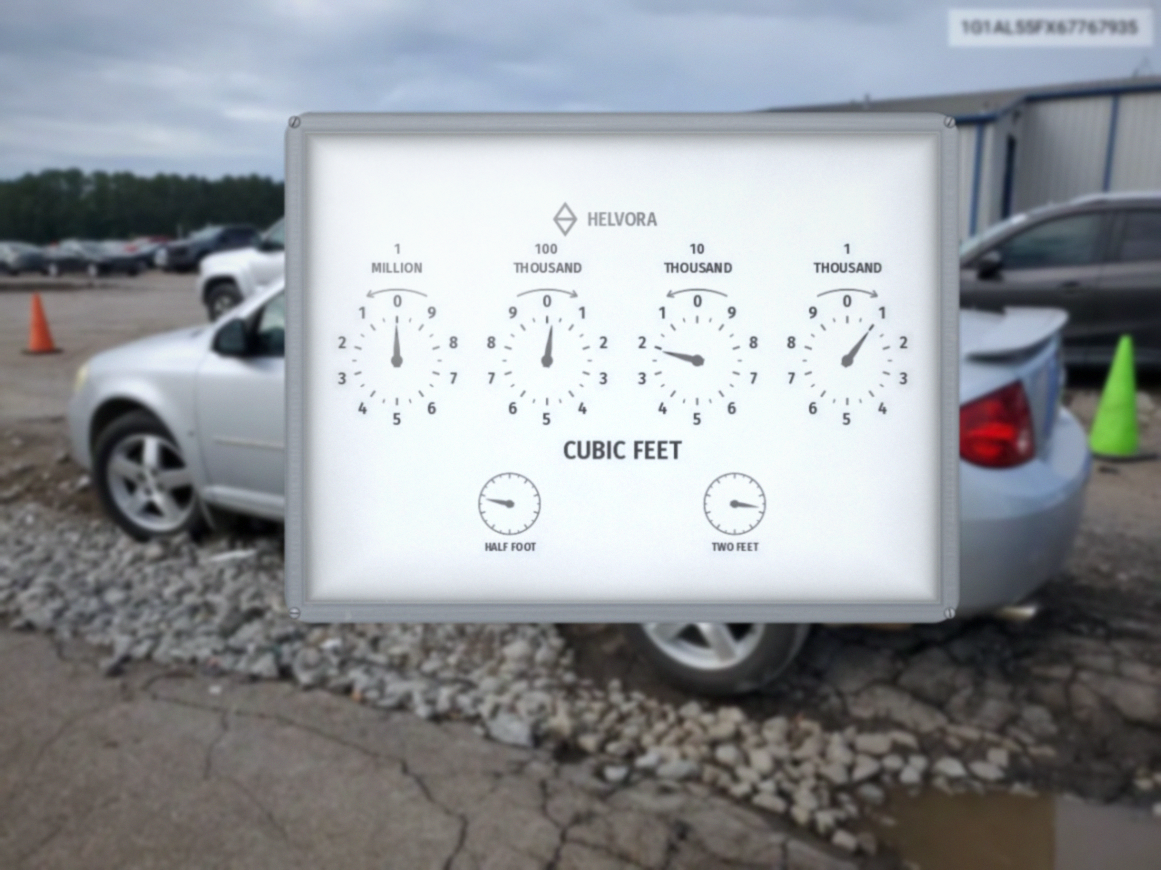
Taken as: 2100 ft³
